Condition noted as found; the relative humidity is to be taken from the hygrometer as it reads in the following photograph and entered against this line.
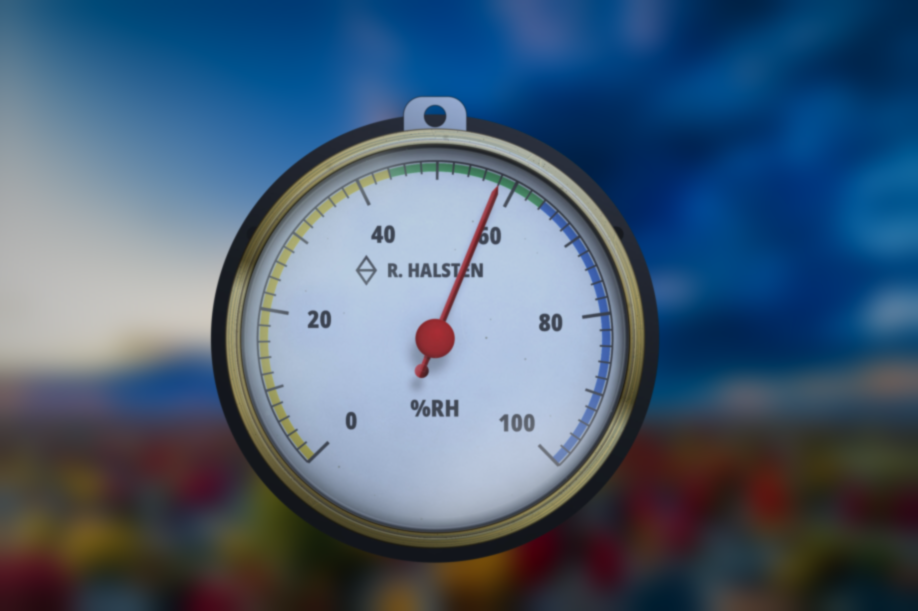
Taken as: 58 %
